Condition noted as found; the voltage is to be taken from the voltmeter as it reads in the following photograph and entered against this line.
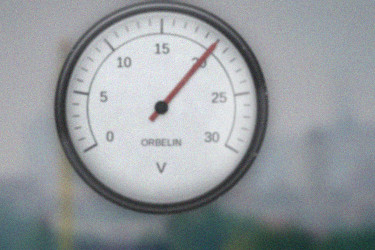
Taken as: 20 V
